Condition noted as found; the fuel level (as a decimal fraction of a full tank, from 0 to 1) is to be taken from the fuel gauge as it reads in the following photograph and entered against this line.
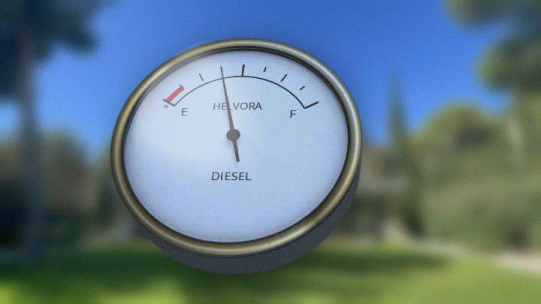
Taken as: 0.375
